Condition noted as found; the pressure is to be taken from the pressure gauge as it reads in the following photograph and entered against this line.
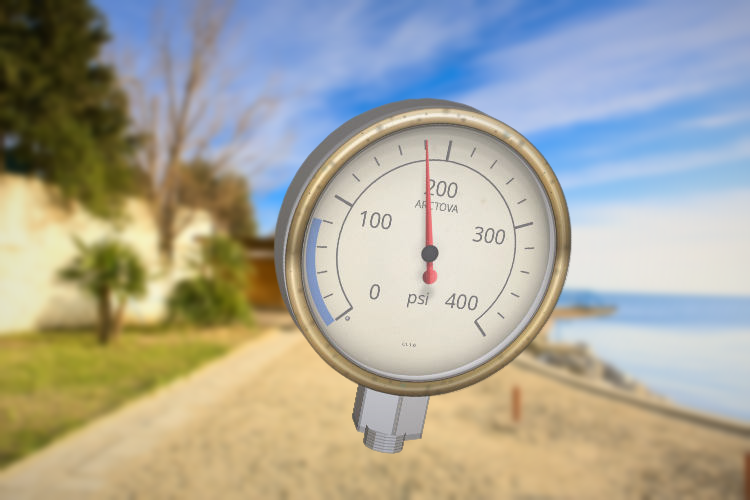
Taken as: 180 psi
